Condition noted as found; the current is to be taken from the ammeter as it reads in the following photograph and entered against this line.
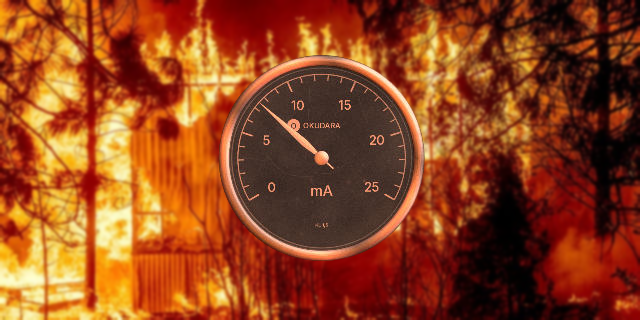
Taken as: 7.5 mA
